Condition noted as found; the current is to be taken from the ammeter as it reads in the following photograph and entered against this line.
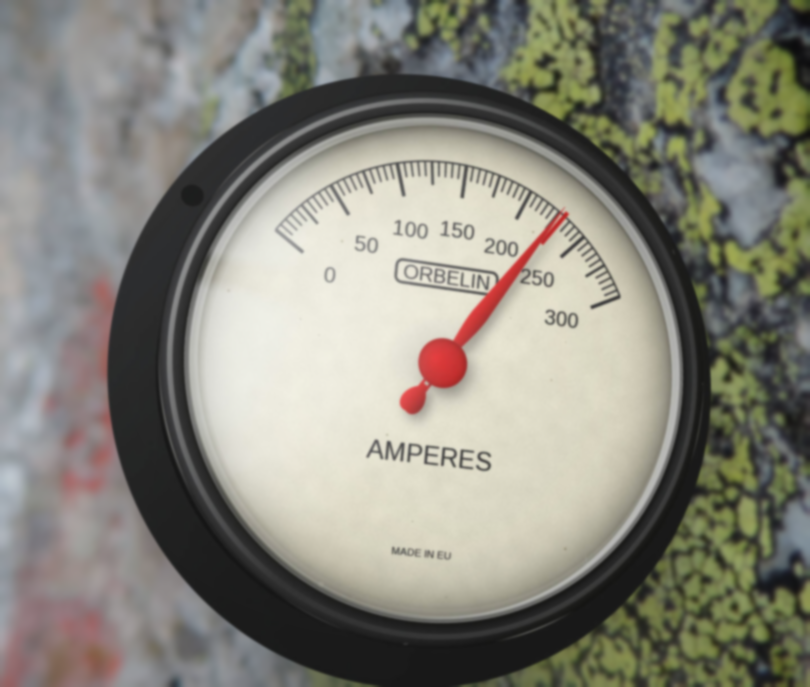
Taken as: 225 A
